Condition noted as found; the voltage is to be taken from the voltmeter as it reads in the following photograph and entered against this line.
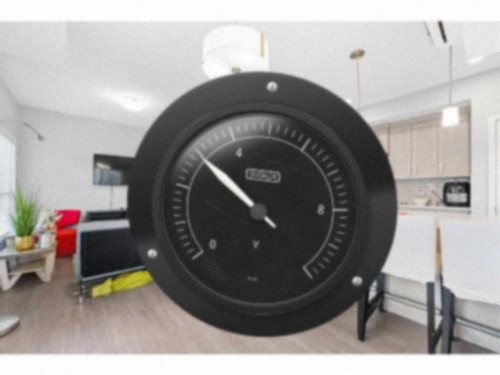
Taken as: 3 V
